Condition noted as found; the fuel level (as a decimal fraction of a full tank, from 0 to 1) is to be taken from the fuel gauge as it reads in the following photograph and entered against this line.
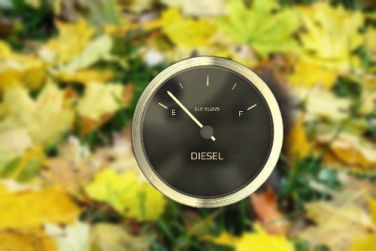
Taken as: 0.125
